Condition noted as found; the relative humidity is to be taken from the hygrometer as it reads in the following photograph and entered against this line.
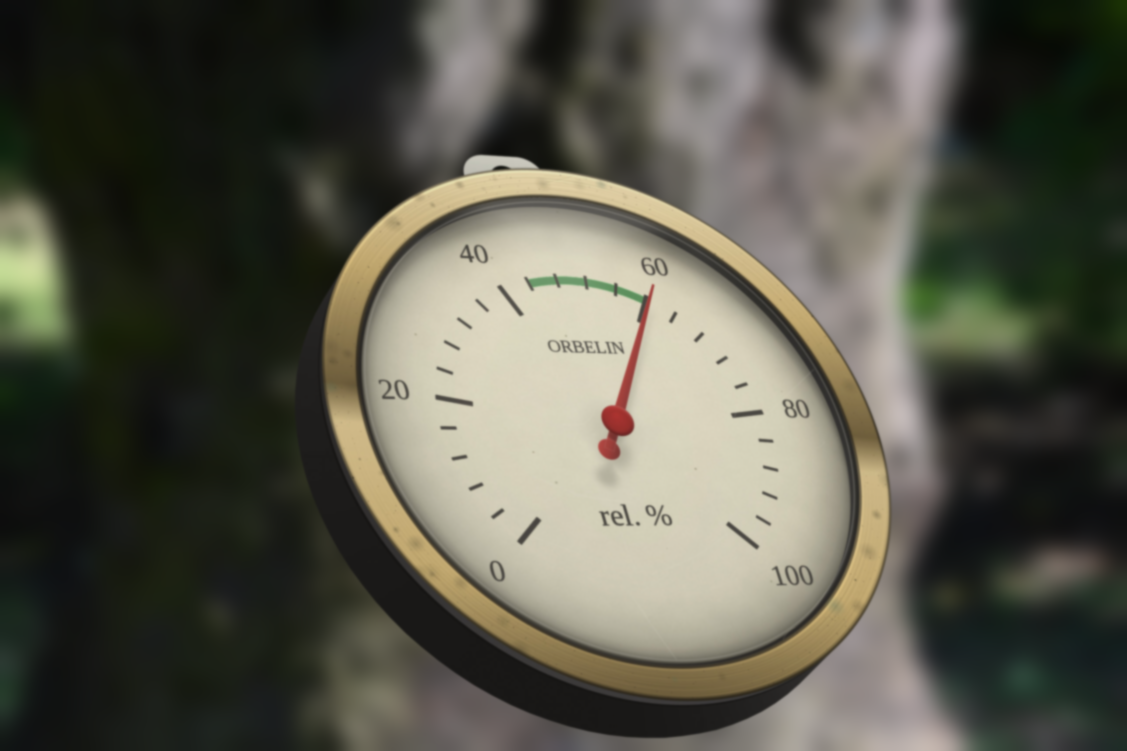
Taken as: 60 %
